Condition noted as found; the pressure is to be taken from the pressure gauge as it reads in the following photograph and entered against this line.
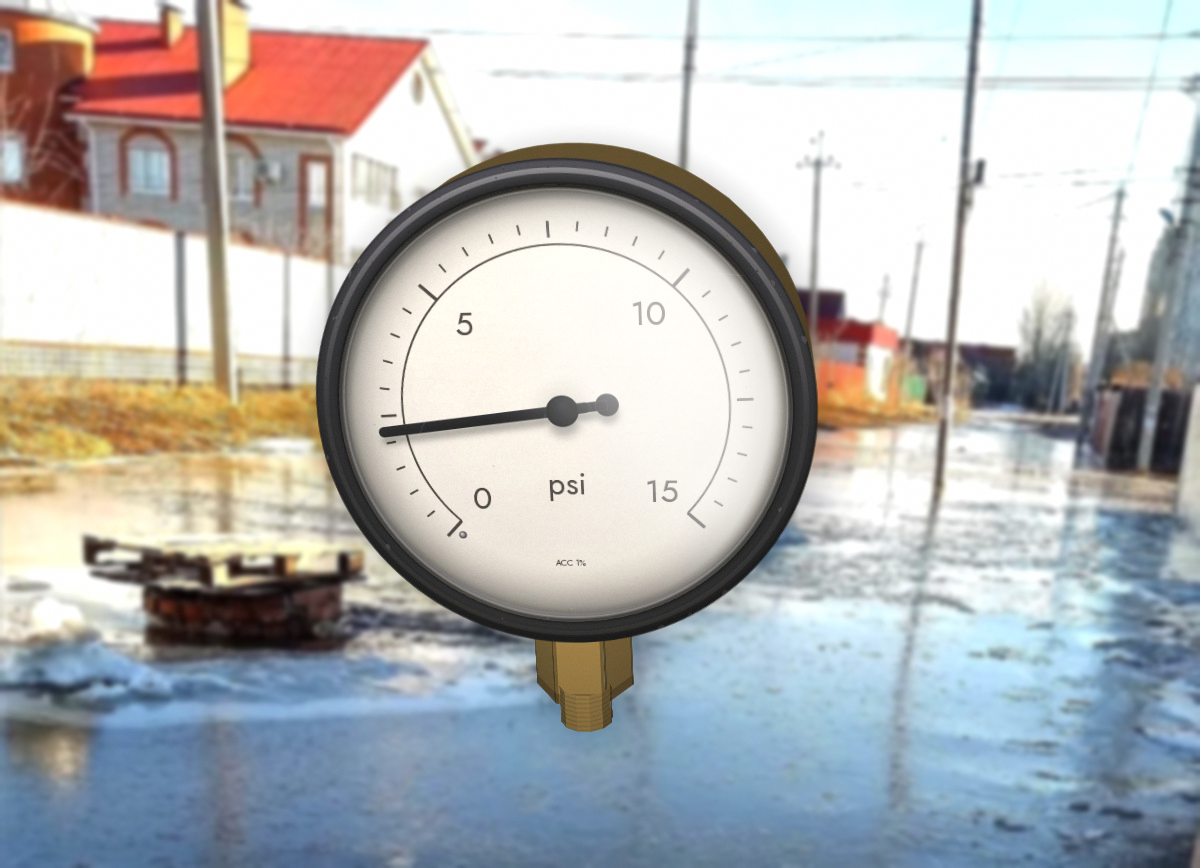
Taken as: 2.25 psi
